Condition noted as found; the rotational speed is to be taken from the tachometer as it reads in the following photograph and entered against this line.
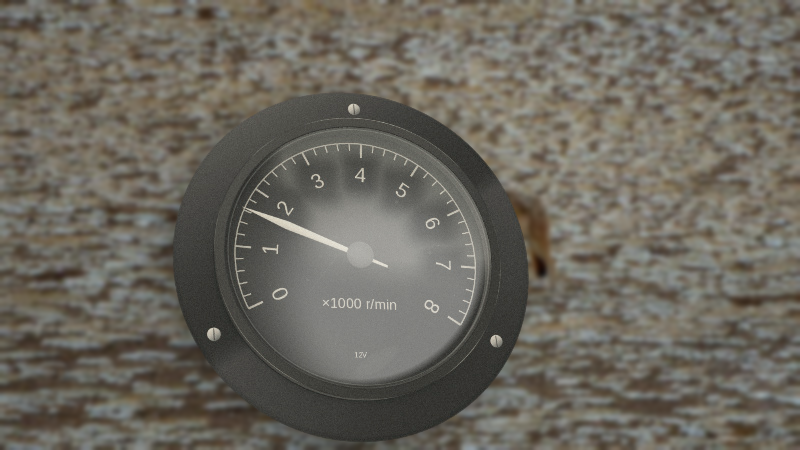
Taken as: 1600 rpm
